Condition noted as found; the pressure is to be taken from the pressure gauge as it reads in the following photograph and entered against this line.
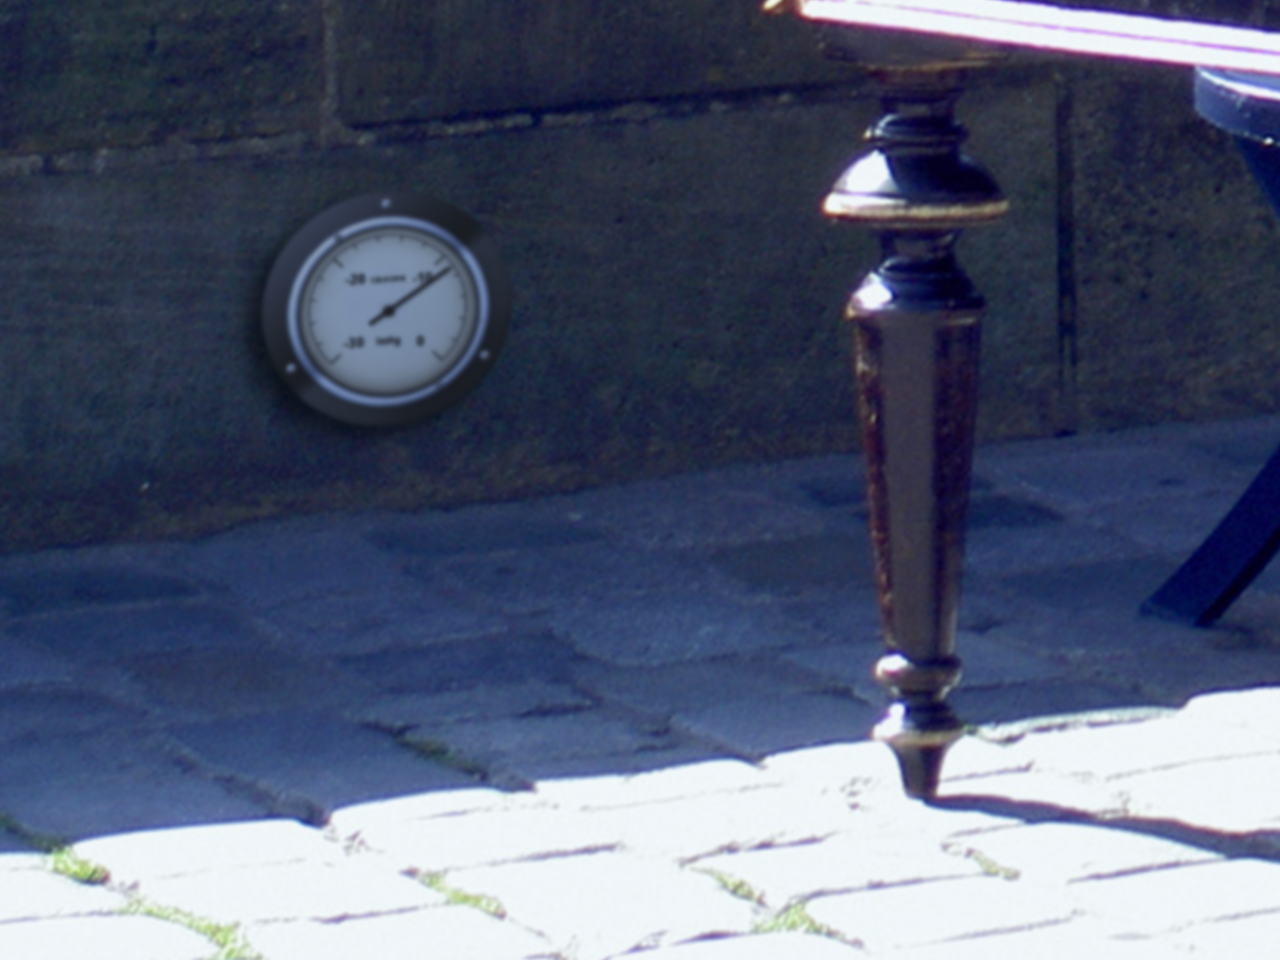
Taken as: -9 inHg
